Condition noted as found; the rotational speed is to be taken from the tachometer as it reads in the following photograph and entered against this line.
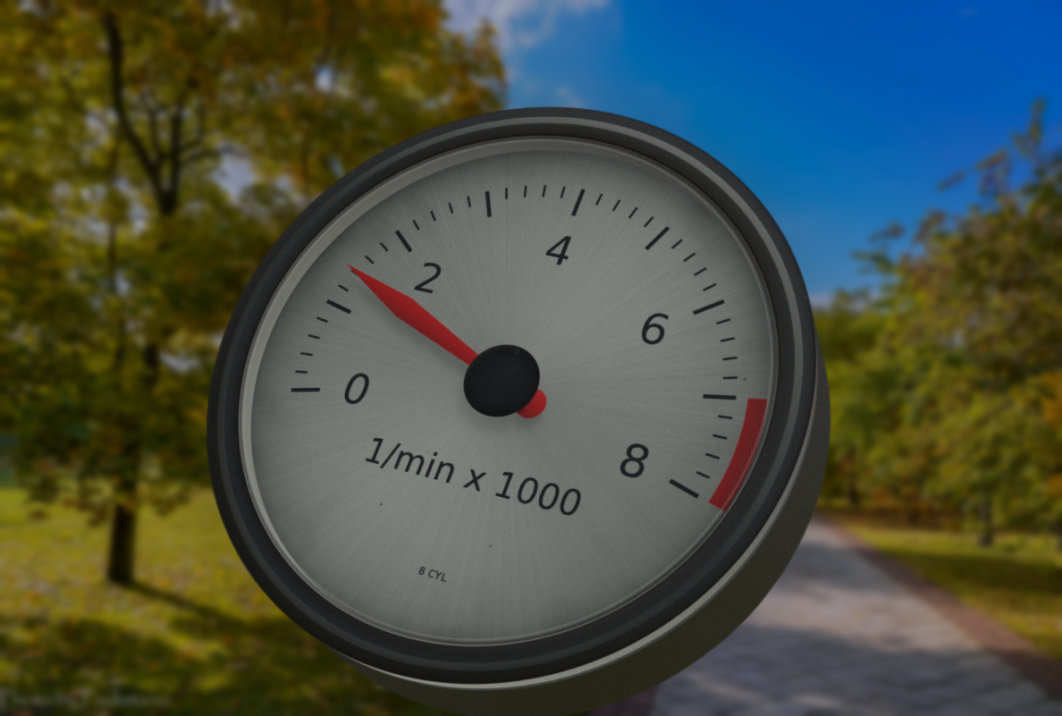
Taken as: 1400 rpm
